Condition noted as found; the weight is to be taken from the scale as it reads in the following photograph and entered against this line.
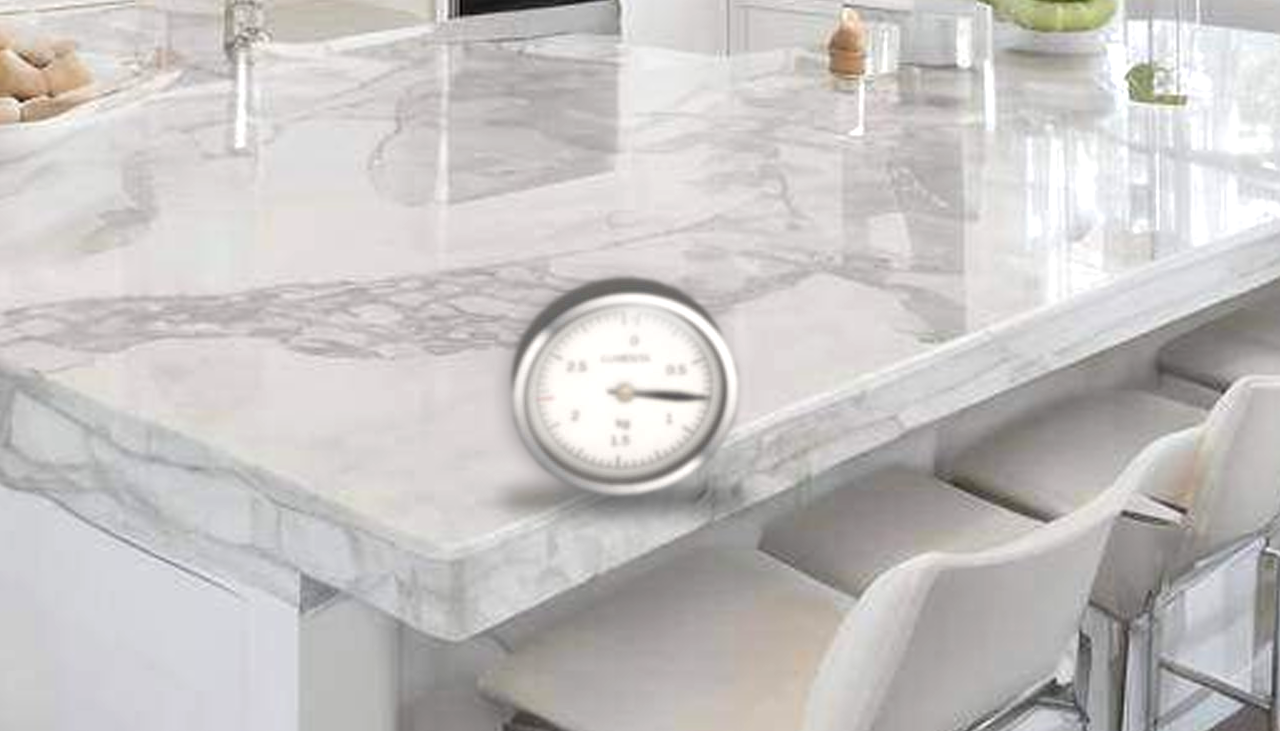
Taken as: 0.75 kg
